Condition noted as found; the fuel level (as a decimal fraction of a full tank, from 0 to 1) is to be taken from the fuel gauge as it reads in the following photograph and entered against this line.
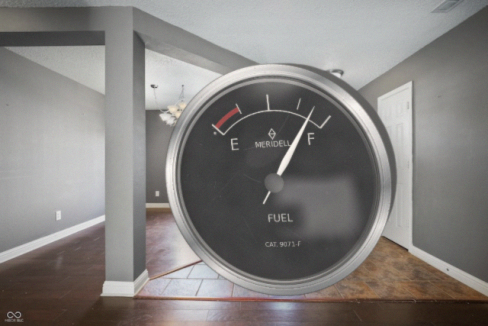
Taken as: 0.875
